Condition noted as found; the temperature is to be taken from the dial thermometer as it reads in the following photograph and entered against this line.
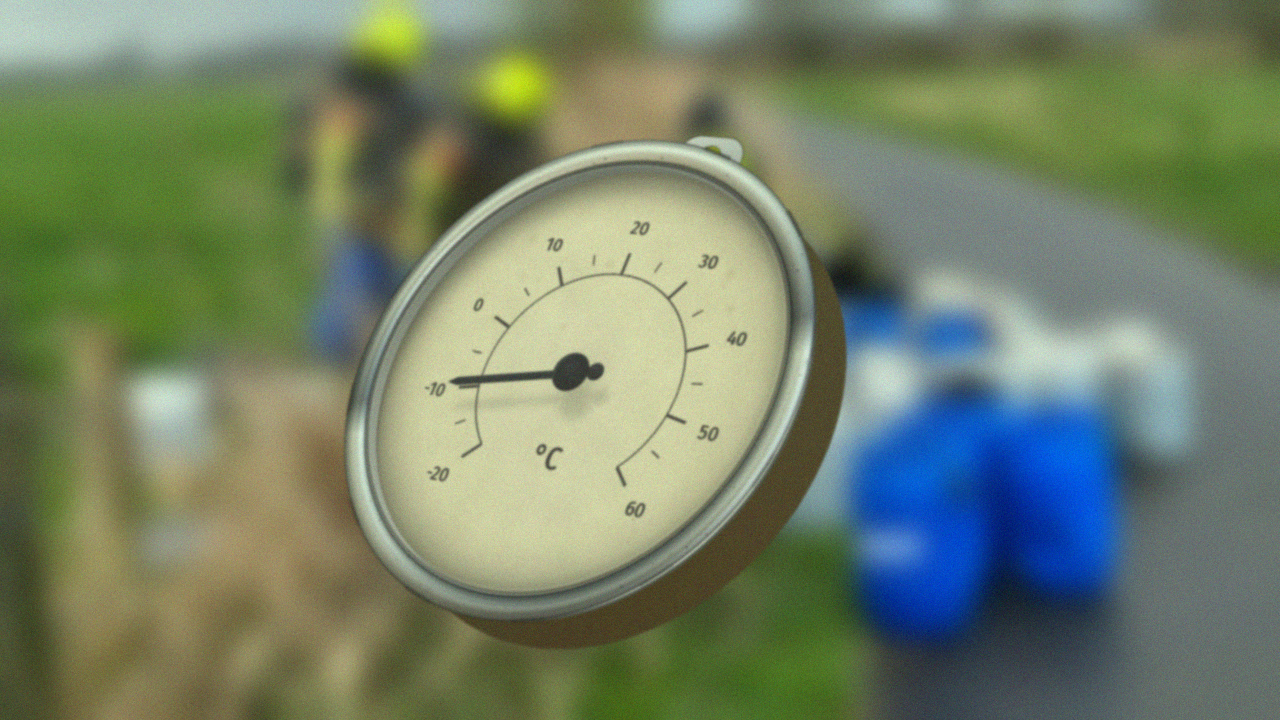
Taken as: -10 °C
